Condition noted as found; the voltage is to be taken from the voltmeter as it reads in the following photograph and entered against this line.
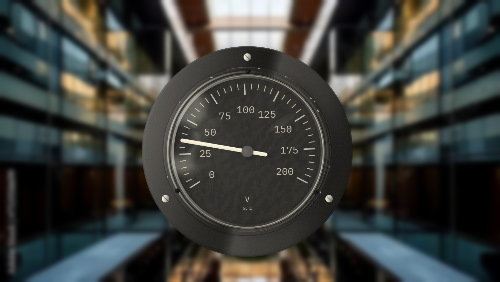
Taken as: 35 V
